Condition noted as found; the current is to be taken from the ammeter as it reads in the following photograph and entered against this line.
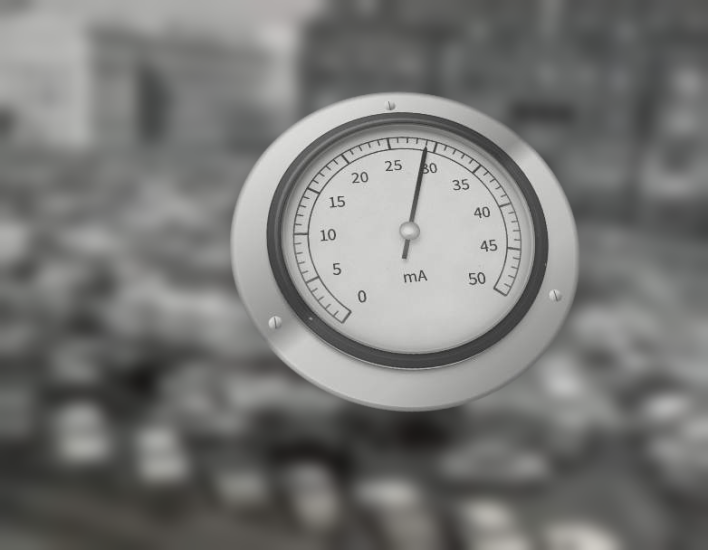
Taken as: 29 mA
